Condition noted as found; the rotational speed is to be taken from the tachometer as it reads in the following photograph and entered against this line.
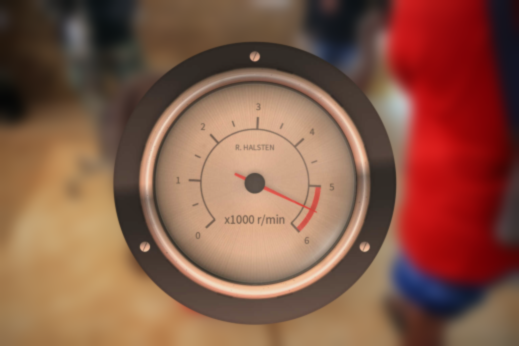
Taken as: 5500 rpm
